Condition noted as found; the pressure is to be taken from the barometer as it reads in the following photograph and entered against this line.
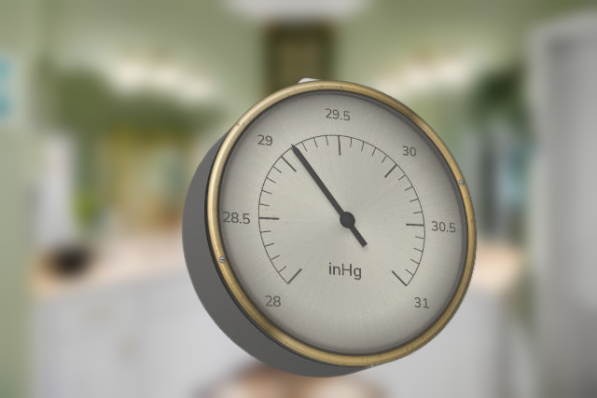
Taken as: 29.1 inHg
